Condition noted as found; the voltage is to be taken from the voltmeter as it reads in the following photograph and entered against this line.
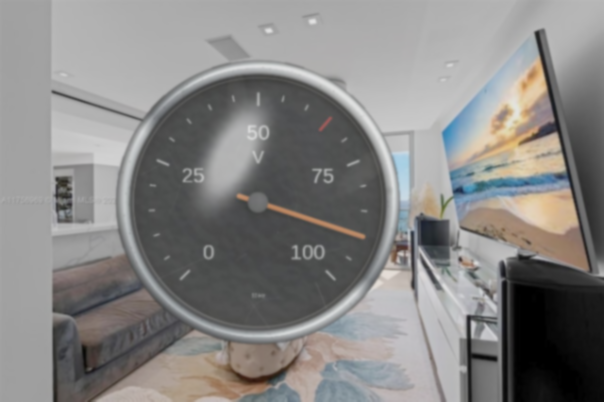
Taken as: 90 V
